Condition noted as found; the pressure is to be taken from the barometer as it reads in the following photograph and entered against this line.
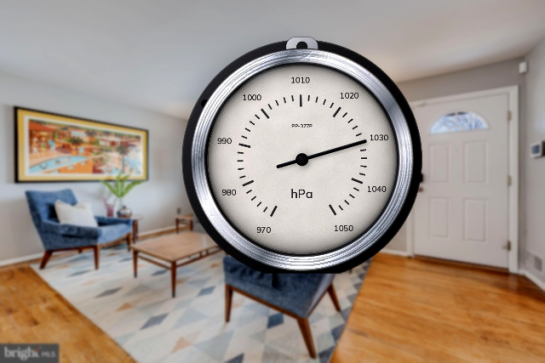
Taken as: 1030 hPa
